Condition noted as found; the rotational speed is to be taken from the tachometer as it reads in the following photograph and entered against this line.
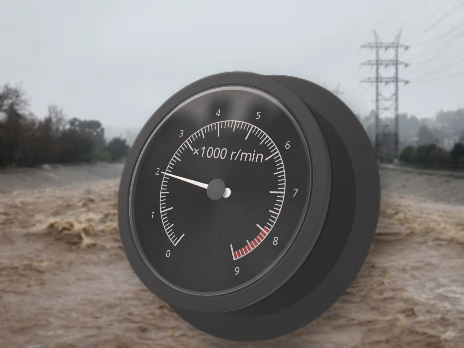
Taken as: 2000 rpm
